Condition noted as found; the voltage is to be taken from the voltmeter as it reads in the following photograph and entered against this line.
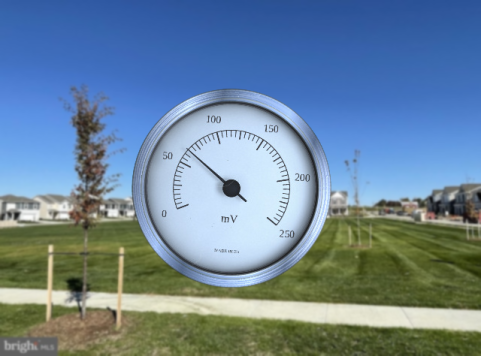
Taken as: 65 mV
